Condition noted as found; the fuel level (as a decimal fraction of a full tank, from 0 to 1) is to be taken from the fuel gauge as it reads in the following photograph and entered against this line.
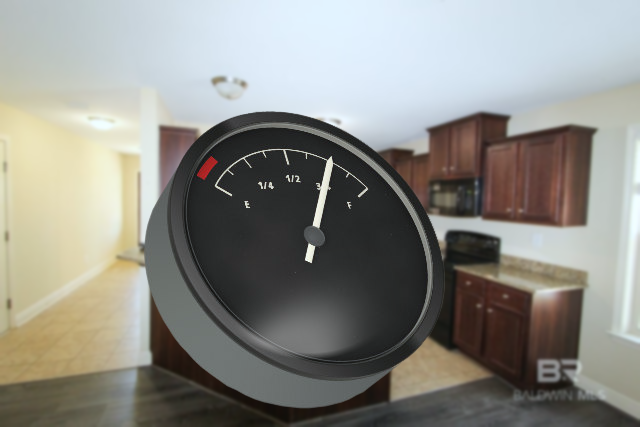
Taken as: 0.75
